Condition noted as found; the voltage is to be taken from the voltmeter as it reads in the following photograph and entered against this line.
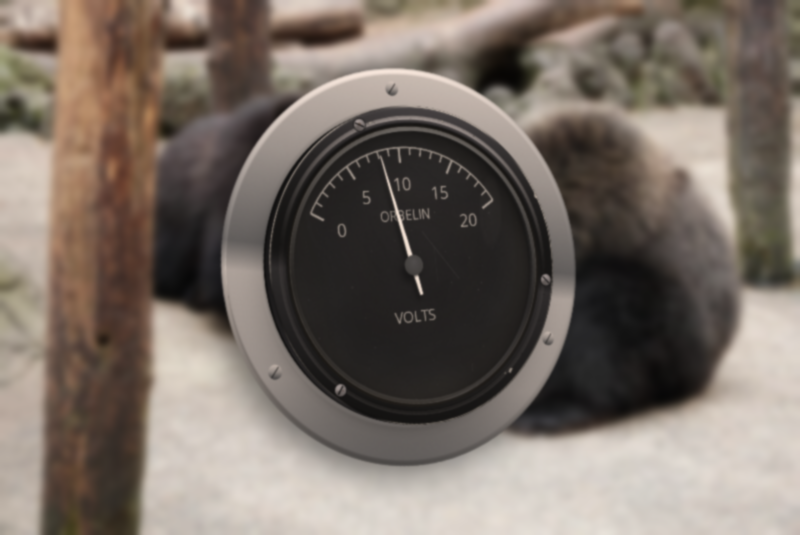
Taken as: 8 V
